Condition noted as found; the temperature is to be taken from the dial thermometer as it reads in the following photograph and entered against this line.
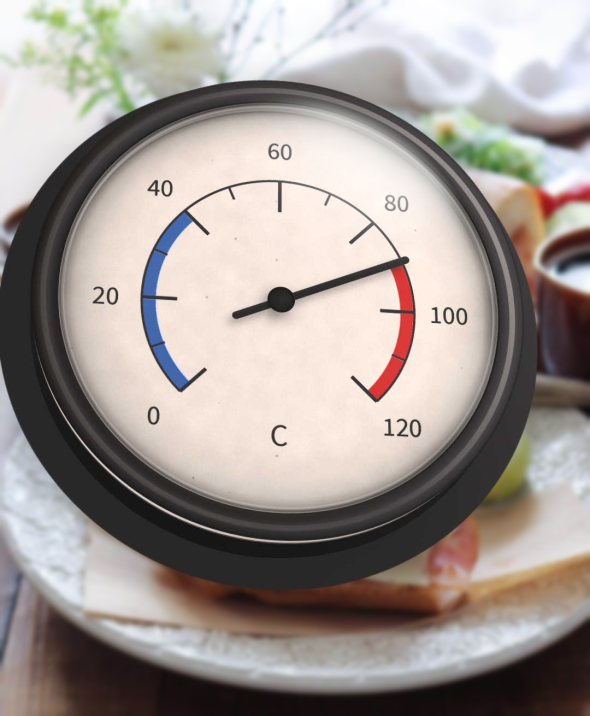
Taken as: 90 °C
